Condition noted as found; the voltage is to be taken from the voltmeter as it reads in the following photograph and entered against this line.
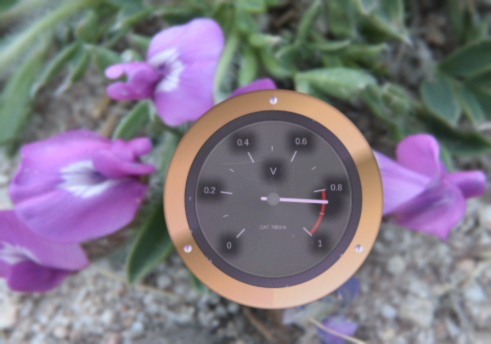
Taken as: 0.85 V
